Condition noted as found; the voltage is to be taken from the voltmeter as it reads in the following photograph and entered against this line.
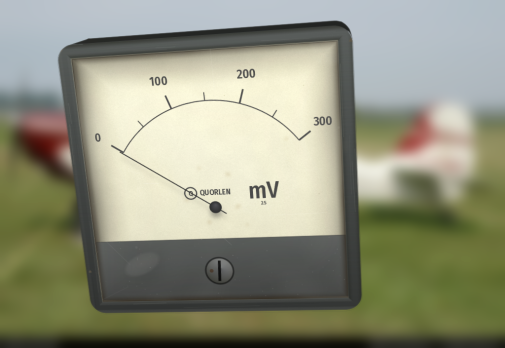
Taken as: 0 mV
